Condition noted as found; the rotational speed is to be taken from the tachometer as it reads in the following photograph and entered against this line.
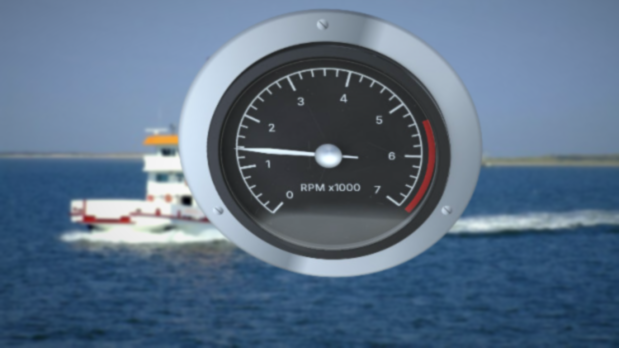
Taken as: 1400 rpm
